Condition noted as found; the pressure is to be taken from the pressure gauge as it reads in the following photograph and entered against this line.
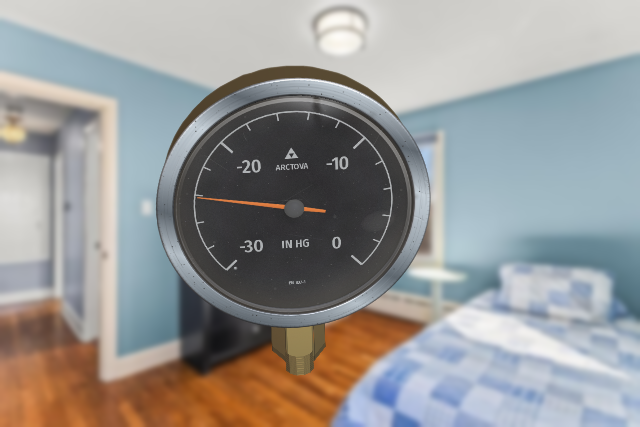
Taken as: -24 inHg
